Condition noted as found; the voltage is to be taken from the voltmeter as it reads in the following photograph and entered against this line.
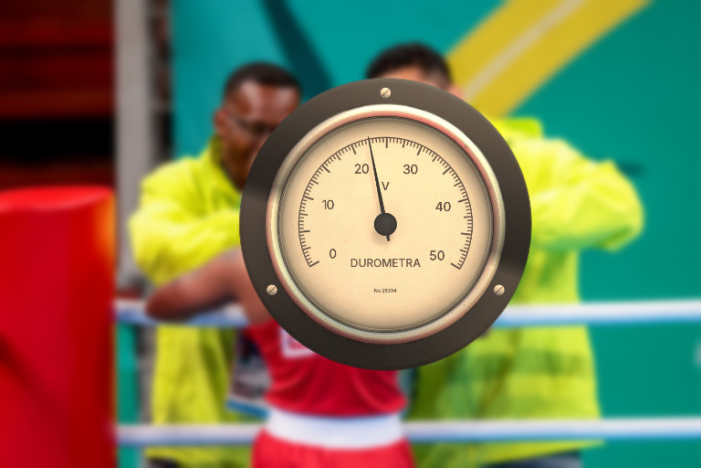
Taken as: 22.5 V
